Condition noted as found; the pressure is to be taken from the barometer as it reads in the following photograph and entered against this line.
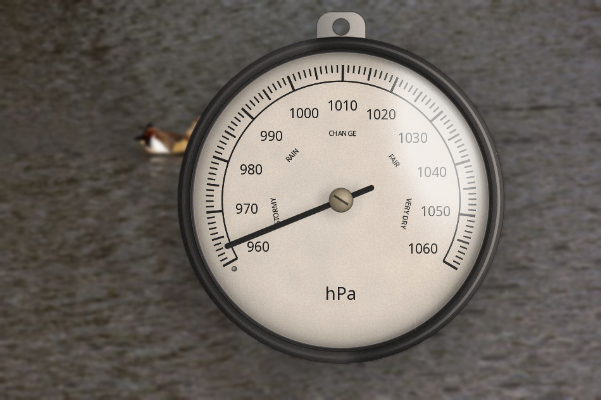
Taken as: 963 hPa
